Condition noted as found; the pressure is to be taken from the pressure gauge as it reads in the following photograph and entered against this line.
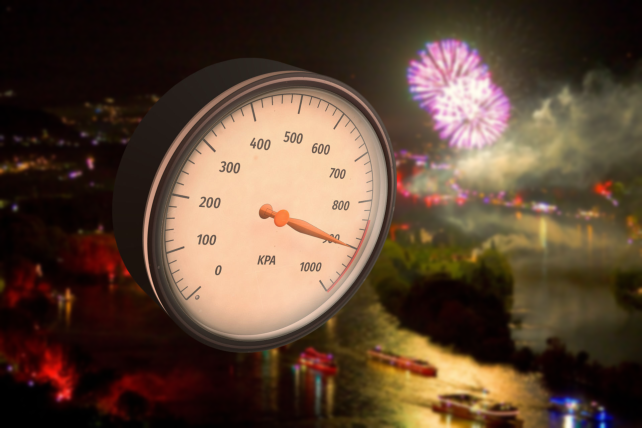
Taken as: 900 kPa
